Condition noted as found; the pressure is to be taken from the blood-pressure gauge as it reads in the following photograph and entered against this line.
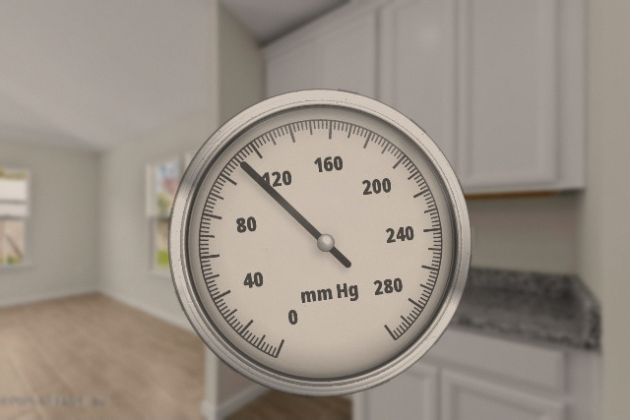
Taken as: 110 mmHg
